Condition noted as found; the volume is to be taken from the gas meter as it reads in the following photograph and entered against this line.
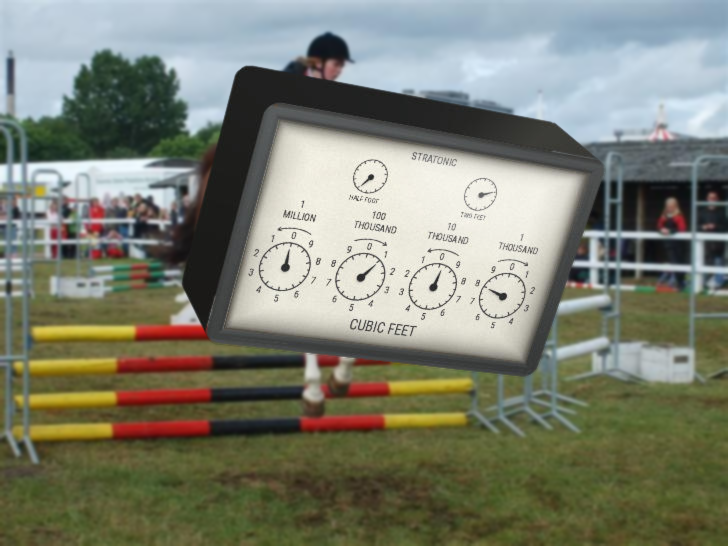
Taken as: 9800 ft³
